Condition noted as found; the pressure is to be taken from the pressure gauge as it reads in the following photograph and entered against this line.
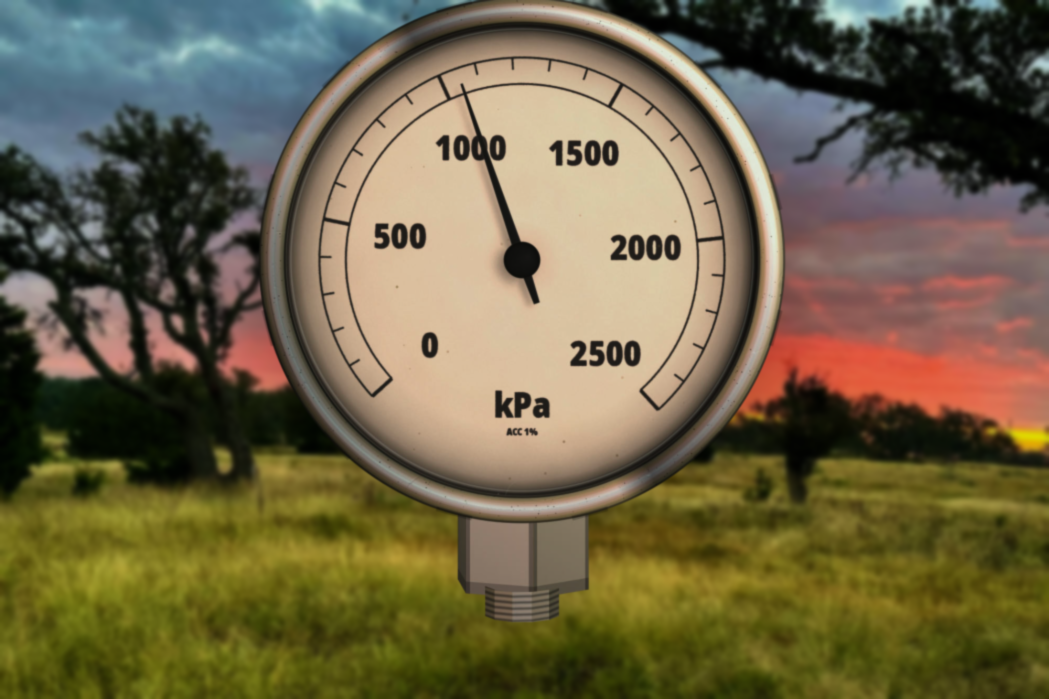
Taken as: 1050 kPa
